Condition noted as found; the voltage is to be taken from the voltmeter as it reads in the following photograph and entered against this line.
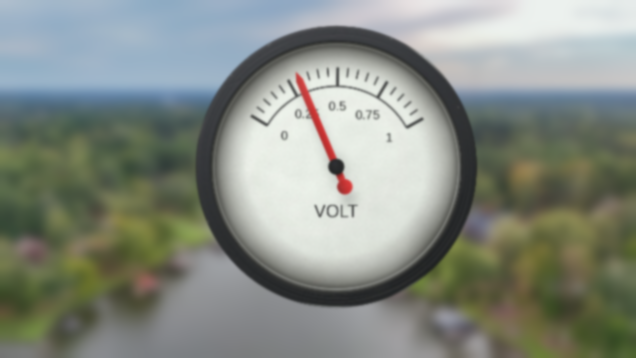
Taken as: 0.3 V
